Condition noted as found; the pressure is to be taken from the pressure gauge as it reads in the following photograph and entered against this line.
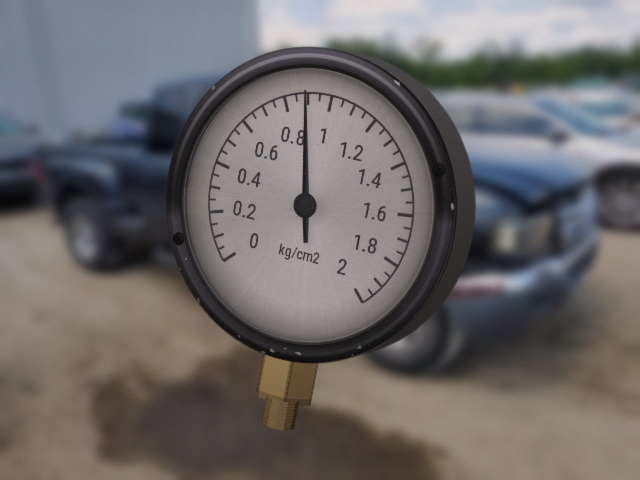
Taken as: 0.9 kg/cm²
